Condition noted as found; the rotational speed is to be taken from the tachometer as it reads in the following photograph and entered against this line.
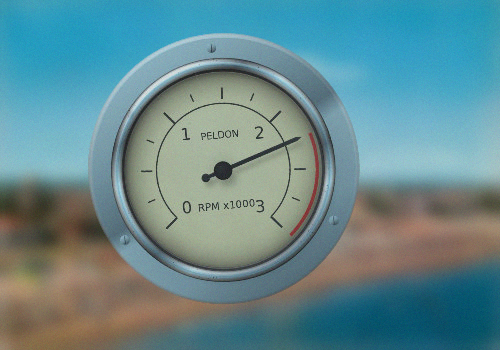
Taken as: 2250 rpm
